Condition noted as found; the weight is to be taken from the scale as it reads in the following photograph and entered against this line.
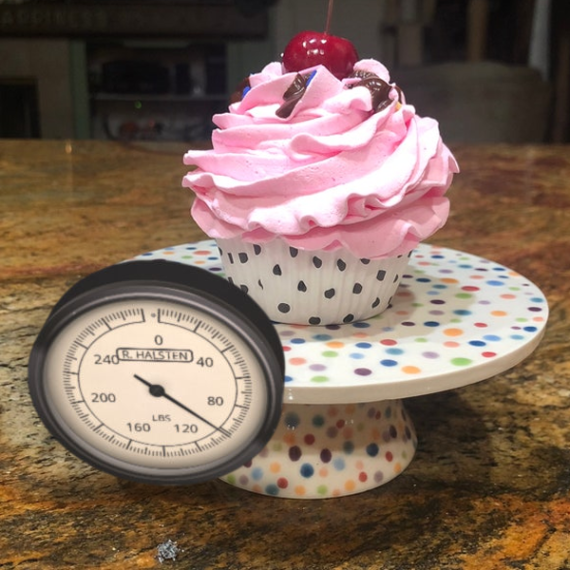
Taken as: 100 lb
